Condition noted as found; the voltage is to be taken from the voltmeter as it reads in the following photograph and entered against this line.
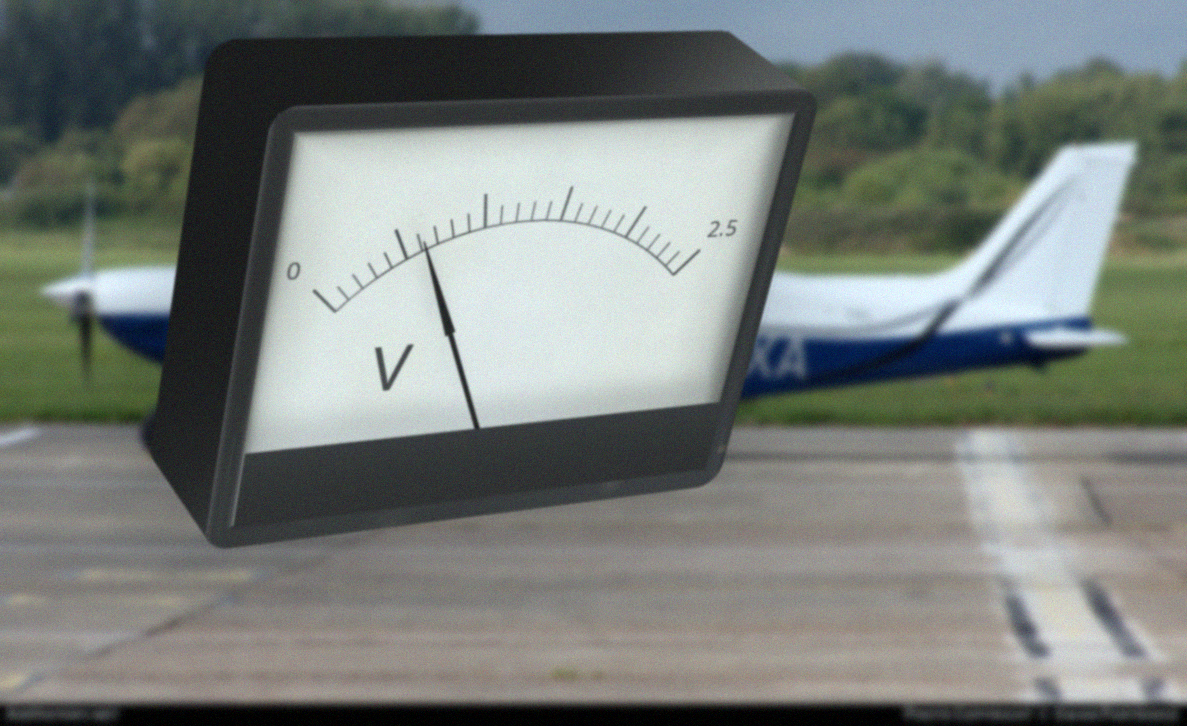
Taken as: 0.6 V
